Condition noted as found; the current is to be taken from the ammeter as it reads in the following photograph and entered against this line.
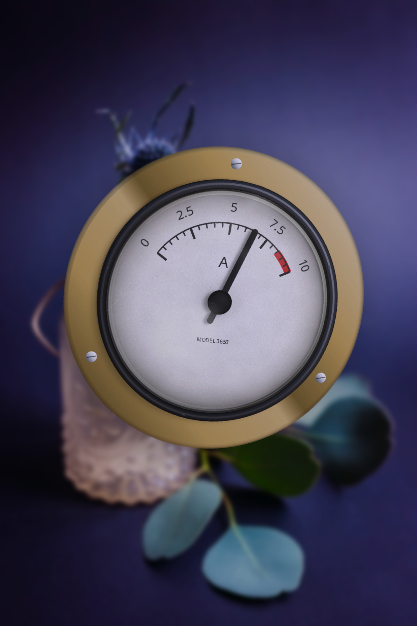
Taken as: 6.5 A
